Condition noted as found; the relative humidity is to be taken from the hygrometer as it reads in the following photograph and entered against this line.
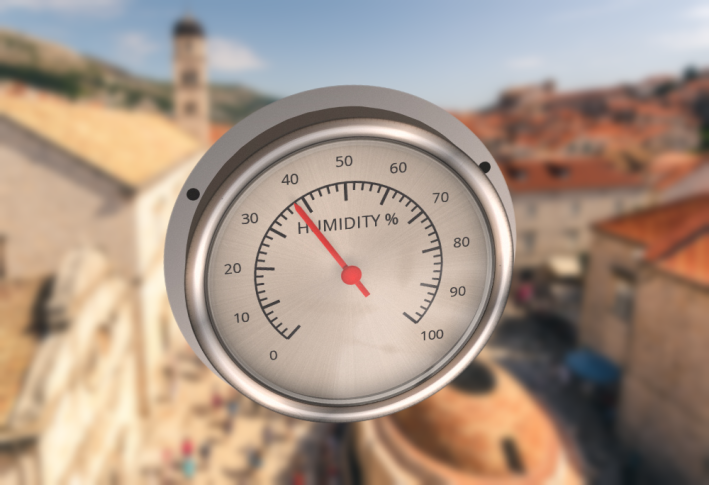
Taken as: 38 %
